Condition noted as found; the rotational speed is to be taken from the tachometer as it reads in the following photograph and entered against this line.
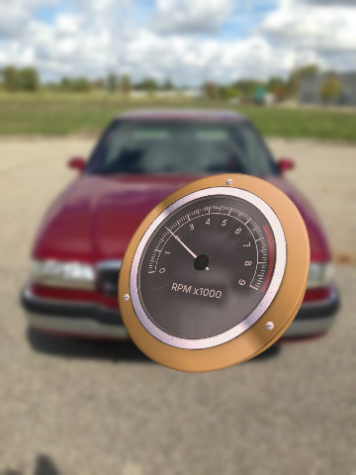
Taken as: 2000 rpm
